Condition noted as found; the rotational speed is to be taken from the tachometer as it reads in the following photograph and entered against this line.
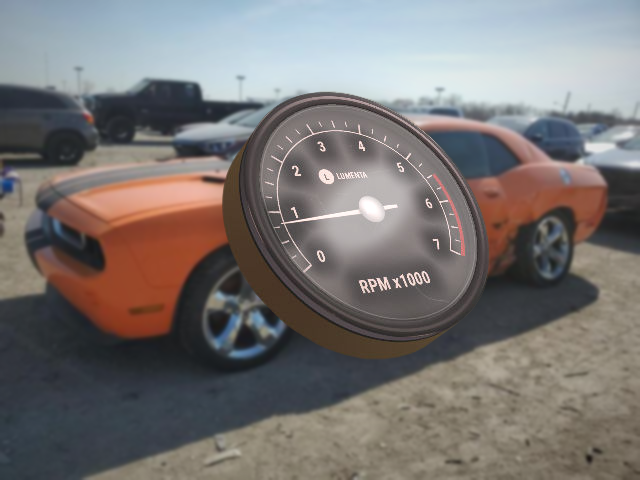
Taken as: 750 rpm
